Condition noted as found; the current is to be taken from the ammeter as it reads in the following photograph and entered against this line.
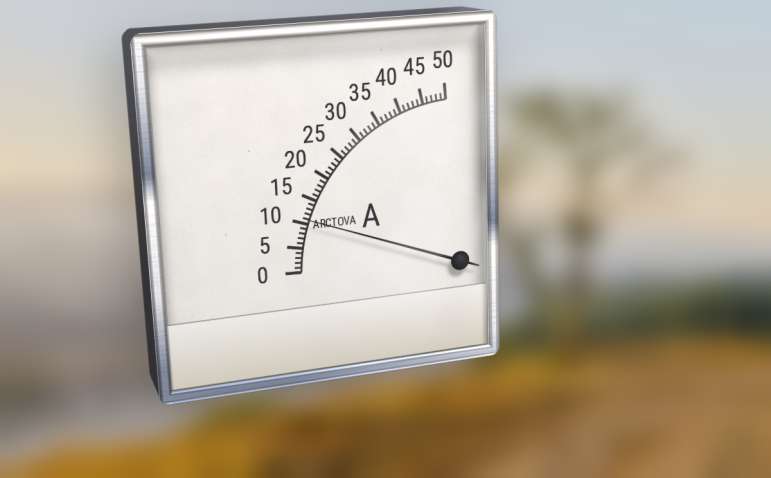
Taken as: 11 A
